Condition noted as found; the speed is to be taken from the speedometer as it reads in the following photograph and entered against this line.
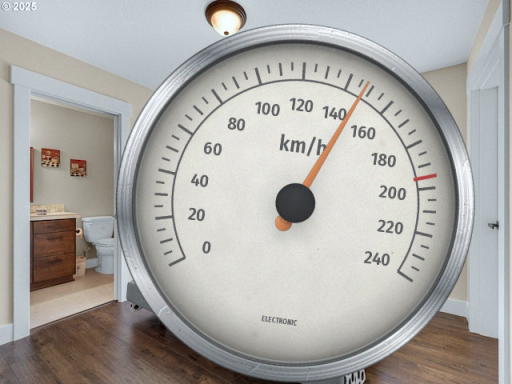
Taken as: 147.5 km/h
